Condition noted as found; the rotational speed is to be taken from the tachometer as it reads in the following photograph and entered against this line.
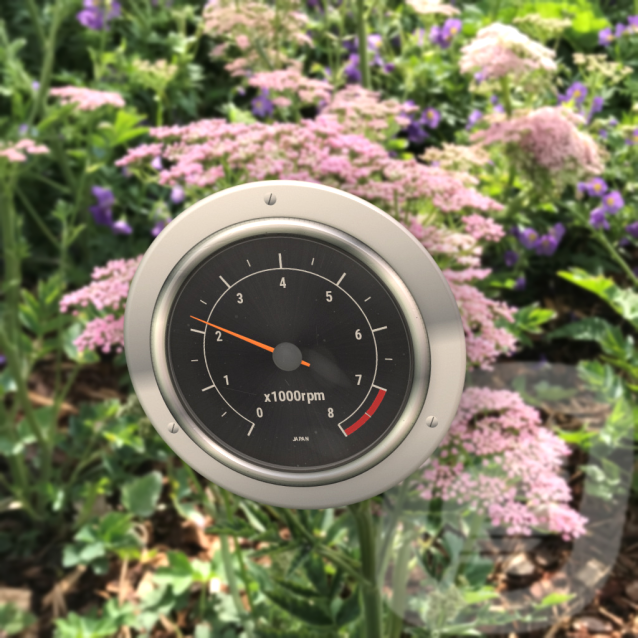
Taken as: 2250 rpm
